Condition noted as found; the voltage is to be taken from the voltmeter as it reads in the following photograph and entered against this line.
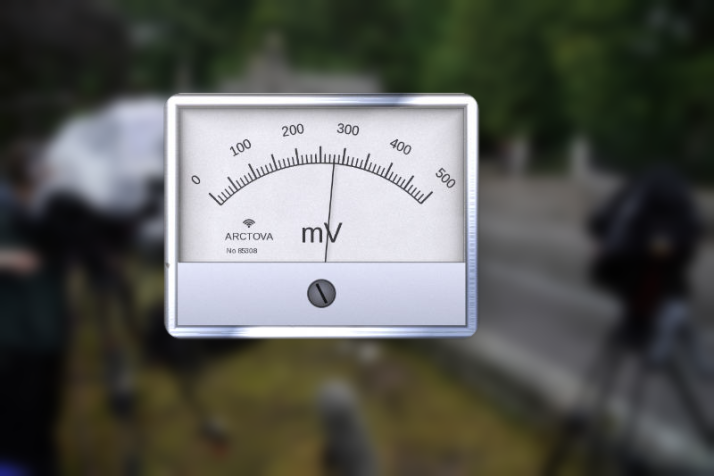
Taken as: 280 mV
